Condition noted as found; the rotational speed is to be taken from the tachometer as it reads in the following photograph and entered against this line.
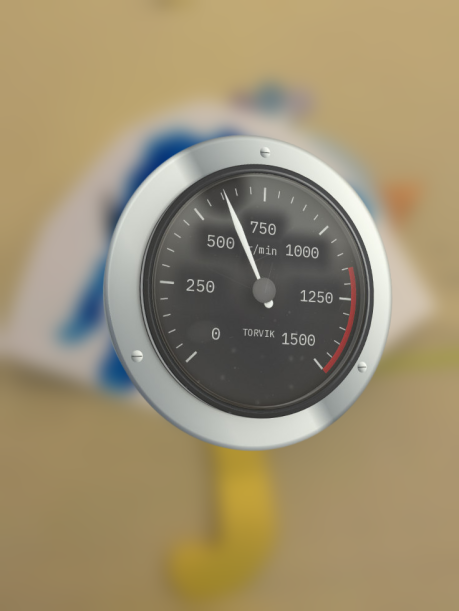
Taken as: 600 rpm
